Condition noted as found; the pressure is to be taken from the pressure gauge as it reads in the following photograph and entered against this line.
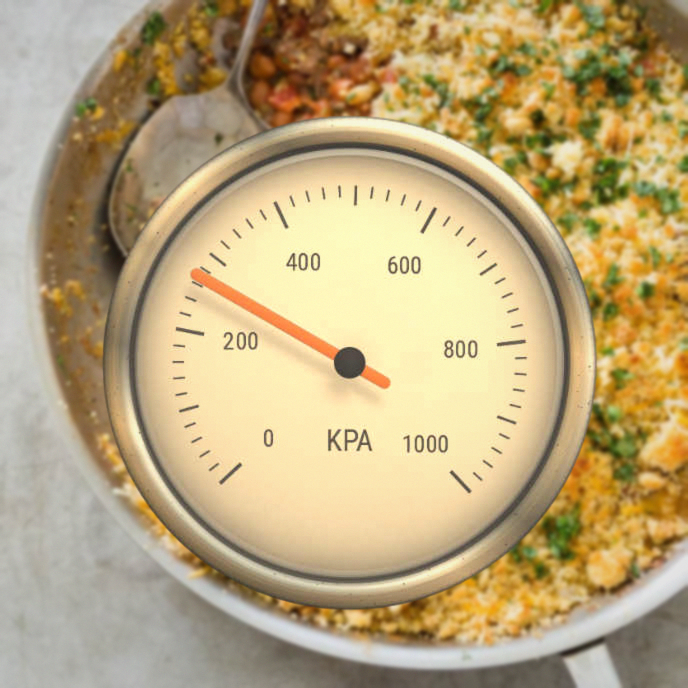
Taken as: 270 kPa
